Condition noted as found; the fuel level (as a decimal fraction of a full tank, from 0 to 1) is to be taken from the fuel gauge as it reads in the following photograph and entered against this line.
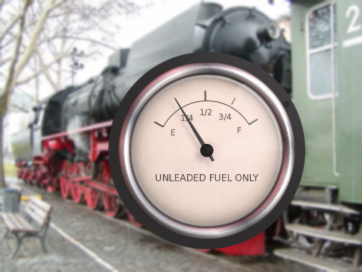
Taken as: 0.25
